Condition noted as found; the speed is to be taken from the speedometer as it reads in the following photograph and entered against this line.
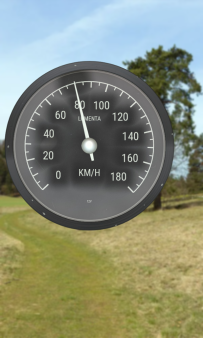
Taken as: 80 km/h
